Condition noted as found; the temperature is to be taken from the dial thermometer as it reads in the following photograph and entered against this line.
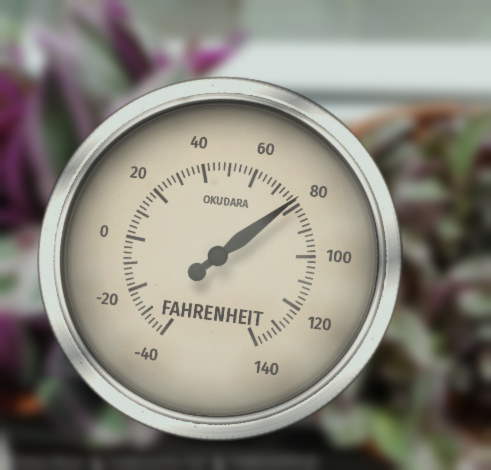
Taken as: 78 °F
